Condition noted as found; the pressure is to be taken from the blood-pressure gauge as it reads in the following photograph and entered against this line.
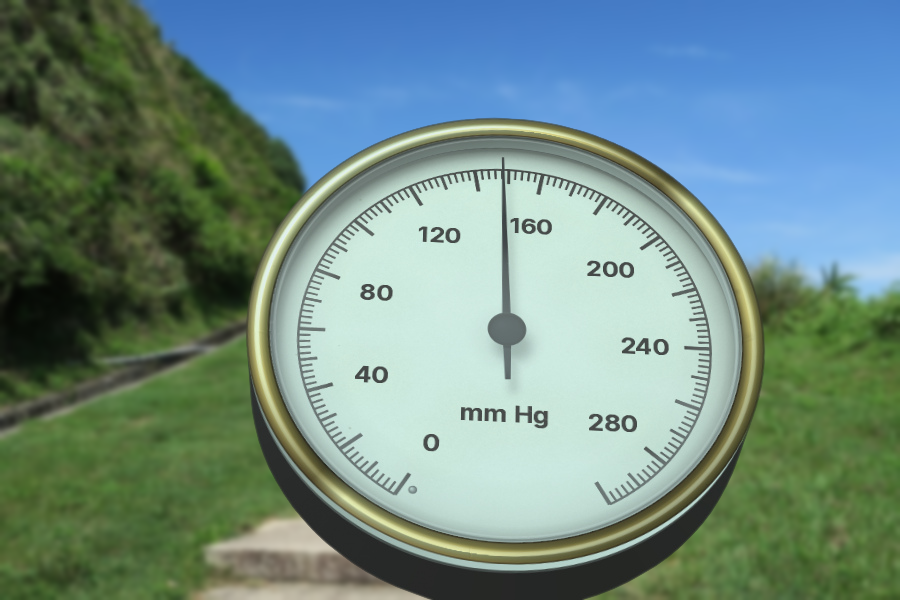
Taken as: 148 mmHg
